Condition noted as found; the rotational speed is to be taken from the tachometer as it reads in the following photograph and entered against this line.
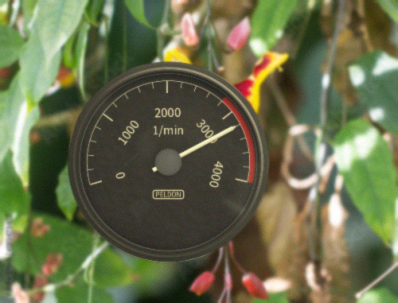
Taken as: 3200 rpm
